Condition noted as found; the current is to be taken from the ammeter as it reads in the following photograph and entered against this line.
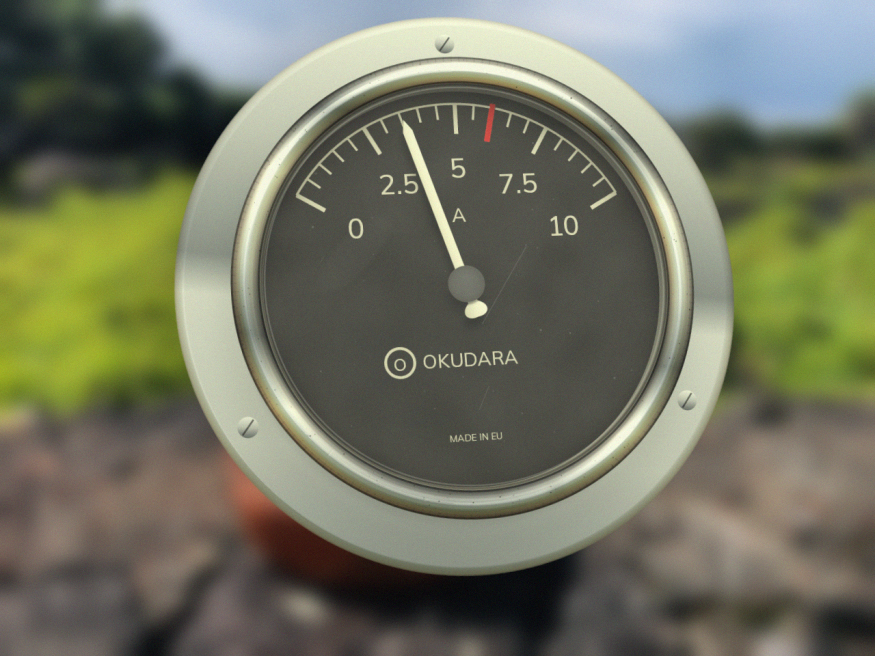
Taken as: 3.5 A
